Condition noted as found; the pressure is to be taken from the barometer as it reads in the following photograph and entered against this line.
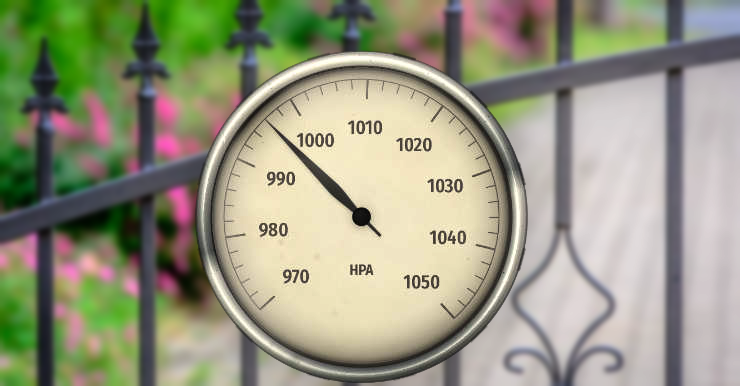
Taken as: 996 hPa
